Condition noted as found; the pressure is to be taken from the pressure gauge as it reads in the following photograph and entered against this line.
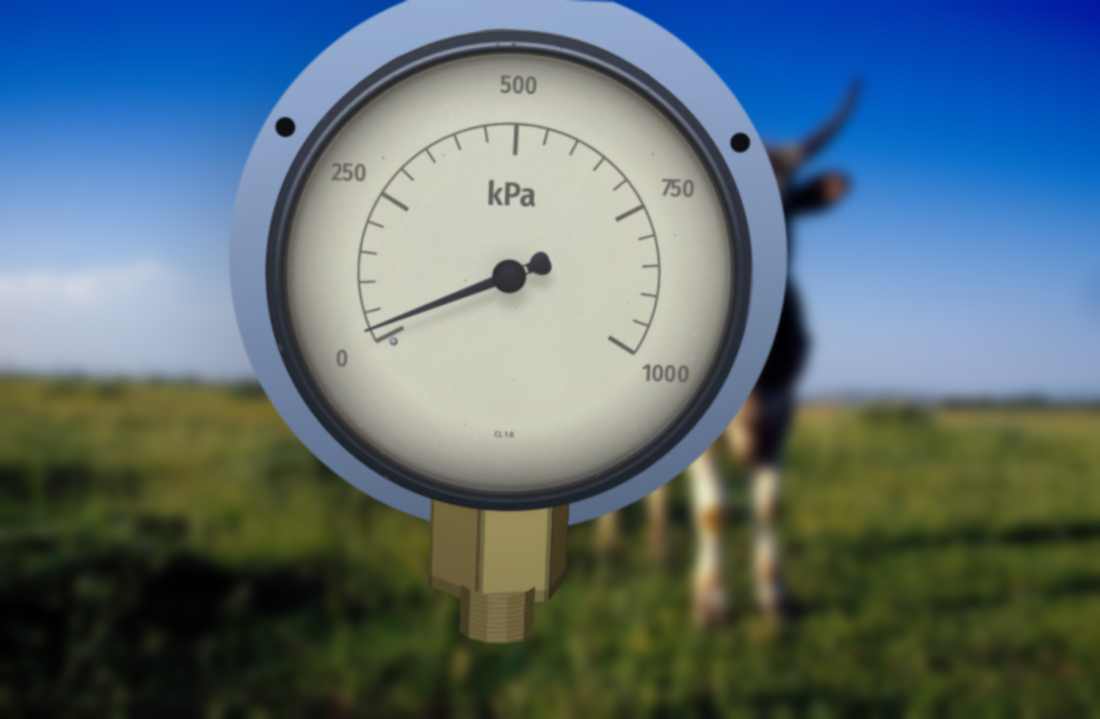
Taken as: 25 kPa
